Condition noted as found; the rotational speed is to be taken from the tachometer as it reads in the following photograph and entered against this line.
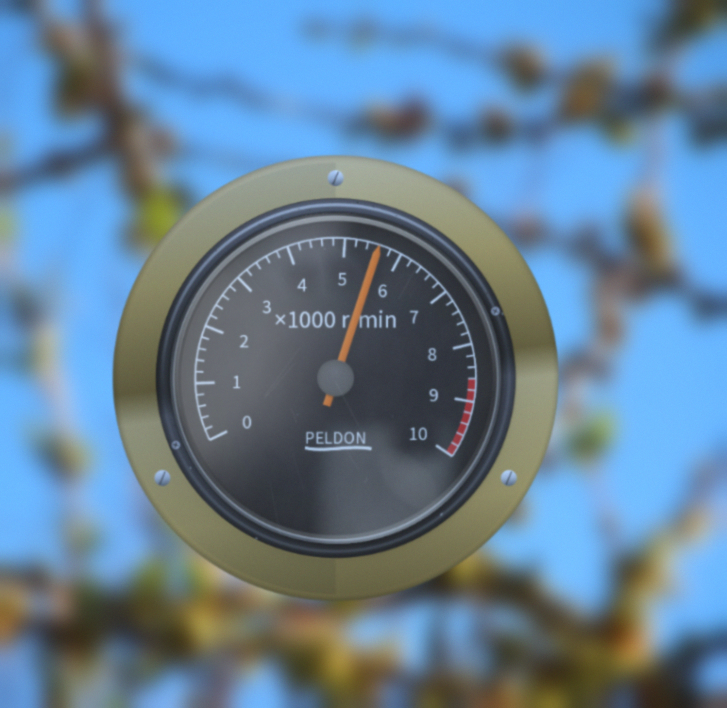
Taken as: 5600 rpm
